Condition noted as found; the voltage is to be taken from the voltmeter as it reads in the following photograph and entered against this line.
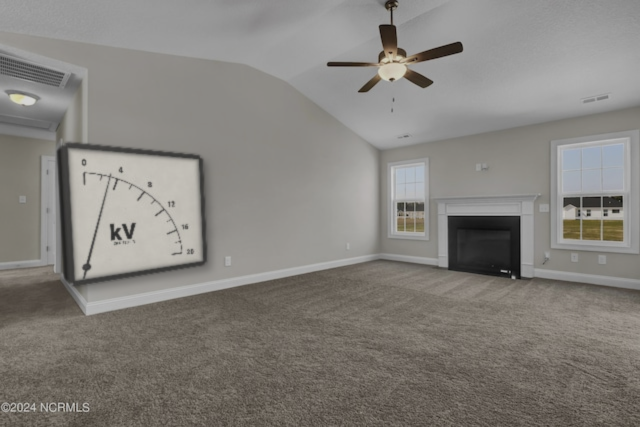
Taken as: 3 kV
